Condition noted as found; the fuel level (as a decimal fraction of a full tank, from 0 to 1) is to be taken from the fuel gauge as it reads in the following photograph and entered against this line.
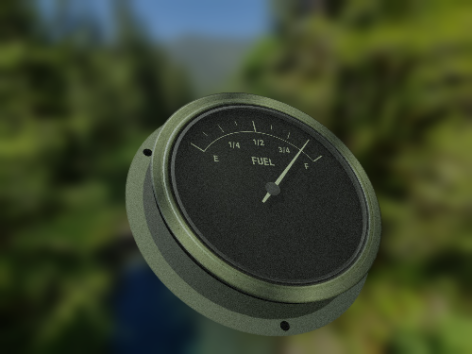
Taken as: 0.875
